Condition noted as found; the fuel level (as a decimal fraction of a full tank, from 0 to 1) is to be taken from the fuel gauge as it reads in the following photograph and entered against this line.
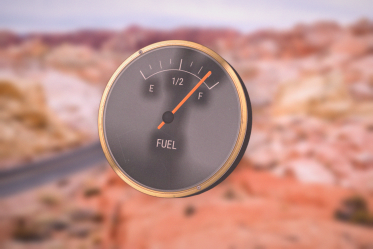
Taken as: 0.875
